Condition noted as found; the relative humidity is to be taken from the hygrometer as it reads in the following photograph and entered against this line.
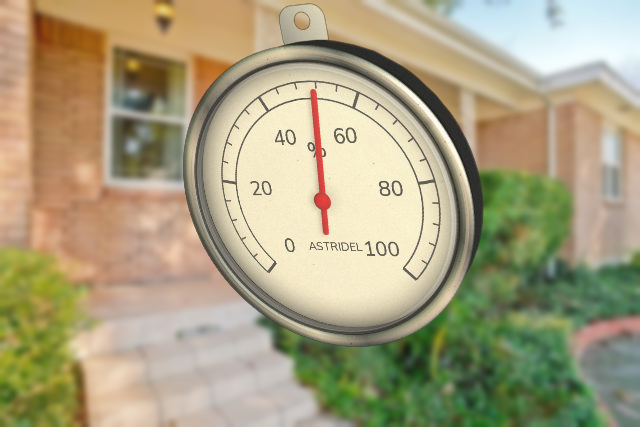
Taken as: 52 %
